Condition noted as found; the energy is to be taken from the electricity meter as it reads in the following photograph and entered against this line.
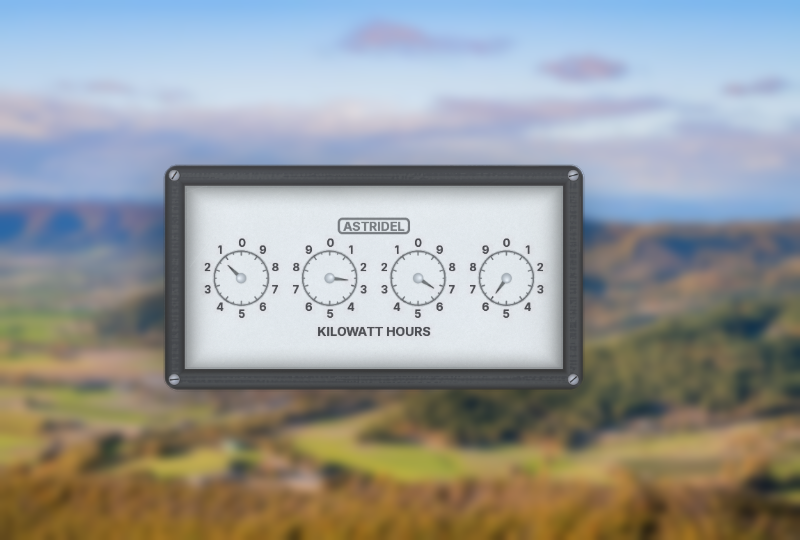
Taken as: 1266 kWh
